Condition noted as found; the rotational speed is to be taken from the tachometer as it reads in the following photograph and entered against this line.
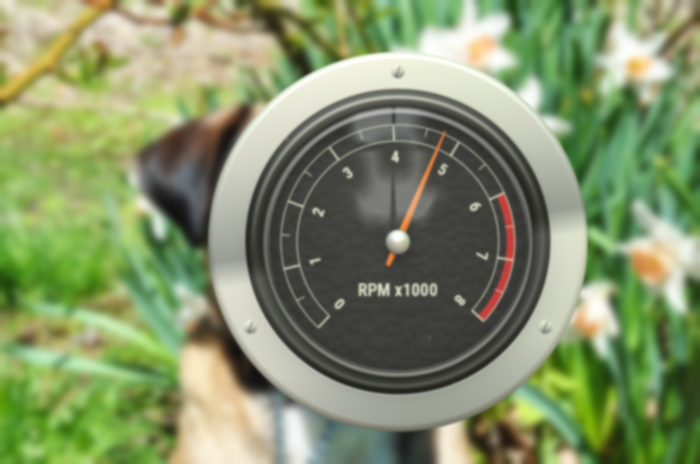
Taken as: 4750 rpm
